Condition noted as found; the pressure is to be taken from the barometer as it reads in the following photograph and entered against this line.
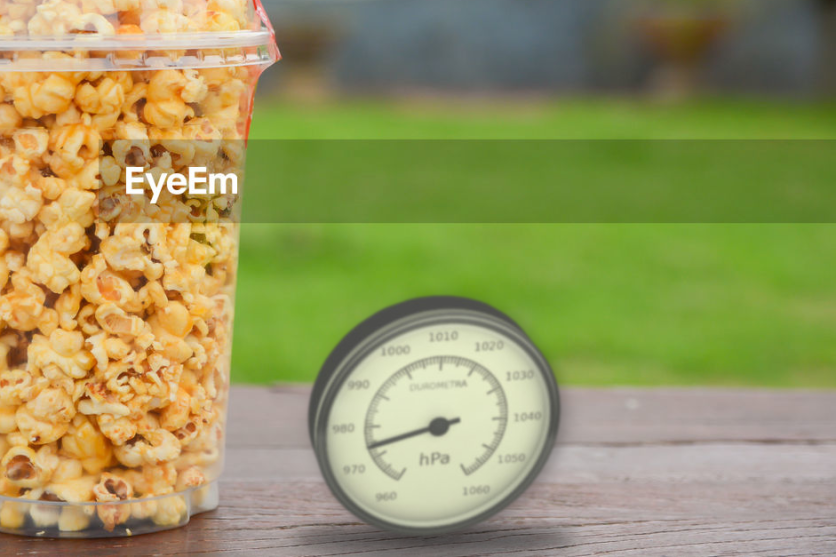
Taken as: 975 hPa
